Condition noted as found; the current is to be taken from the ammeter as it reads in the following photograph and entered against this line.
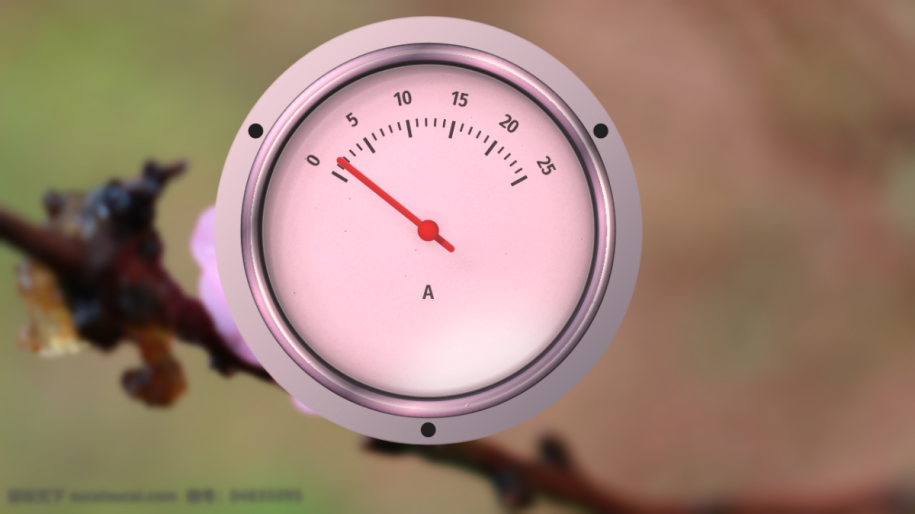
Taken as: 1.5 A
